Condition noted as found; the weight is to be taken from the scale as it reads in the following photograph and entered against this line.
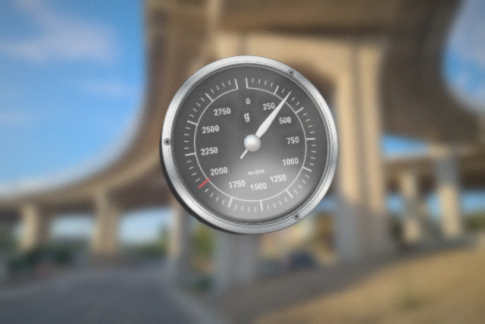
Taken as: 350 g
